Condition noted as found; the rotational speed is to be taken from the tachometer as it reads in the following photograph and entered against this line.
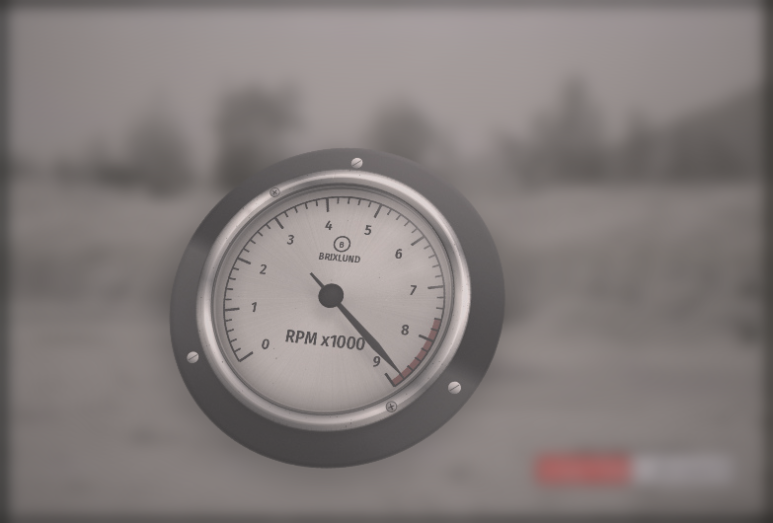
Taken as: 8800 rpm
